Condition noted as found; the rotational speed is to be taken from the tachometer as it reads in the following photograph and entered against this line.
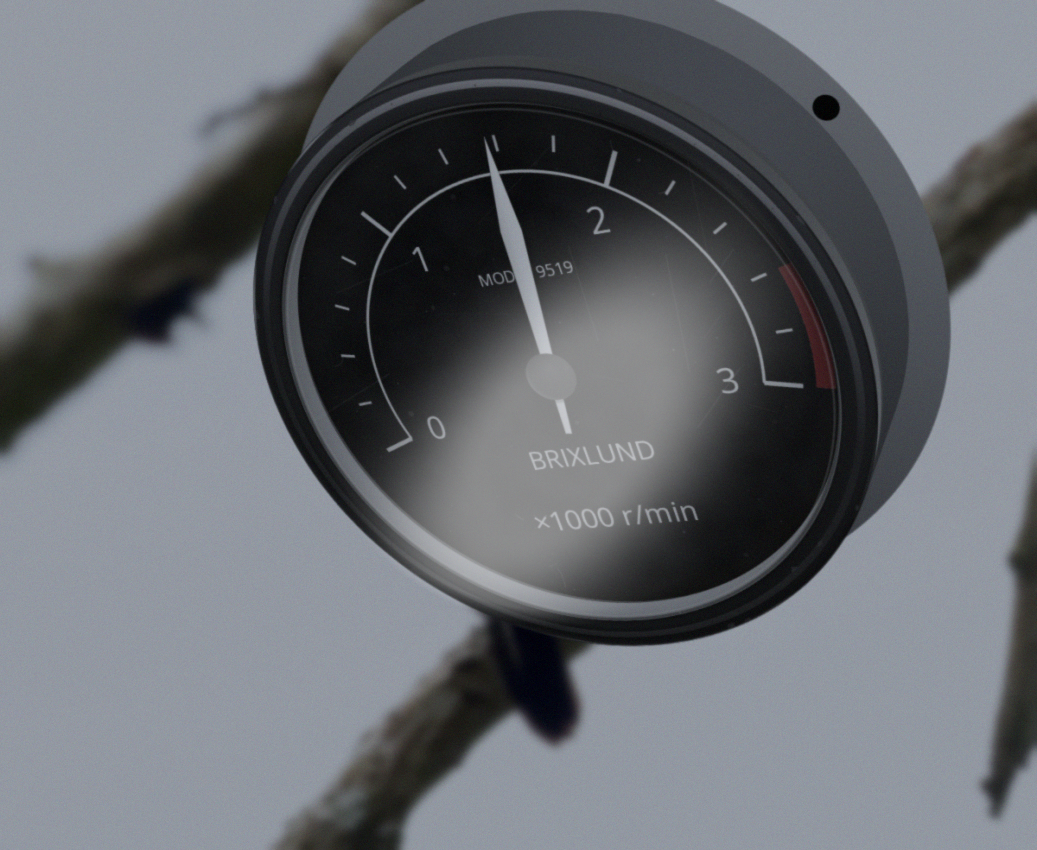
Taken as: 1600 rpm
